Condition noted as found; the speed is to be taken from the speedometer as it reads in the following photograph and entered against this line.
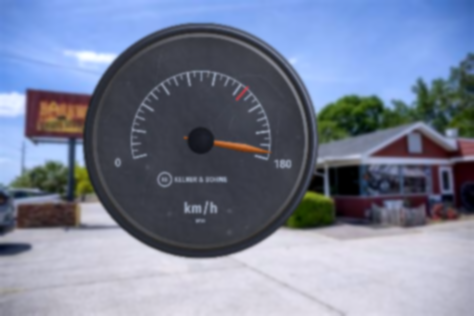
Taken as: 175 km/h
